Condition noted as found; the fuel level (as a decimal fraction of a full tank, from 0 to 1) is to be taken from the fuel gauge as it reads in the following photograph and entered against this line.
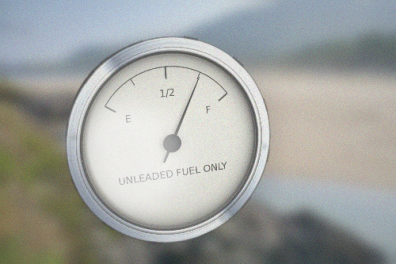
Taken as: 0.75
